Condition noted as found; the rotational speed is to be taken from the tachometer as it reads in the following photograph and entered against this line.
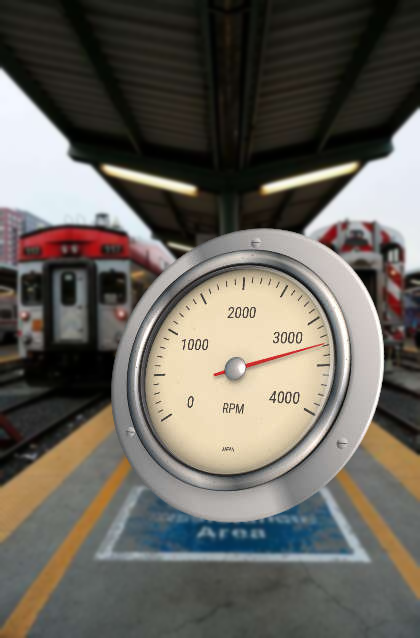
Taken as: 3300 rpm
